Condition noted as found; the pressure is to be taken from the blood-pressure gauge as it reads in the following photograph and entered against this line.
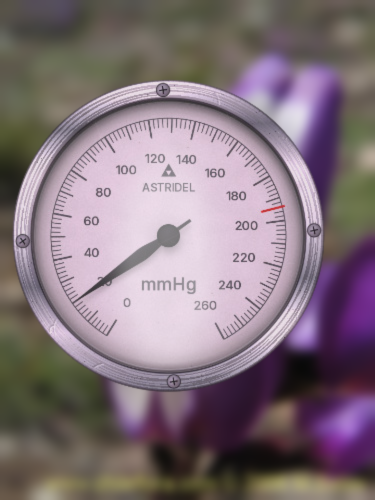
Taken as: 20 mmHg
